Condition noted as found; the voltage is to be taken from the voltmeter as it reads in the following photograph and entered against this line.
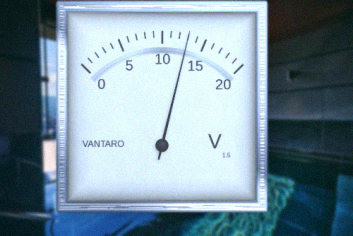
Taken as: 13 V
